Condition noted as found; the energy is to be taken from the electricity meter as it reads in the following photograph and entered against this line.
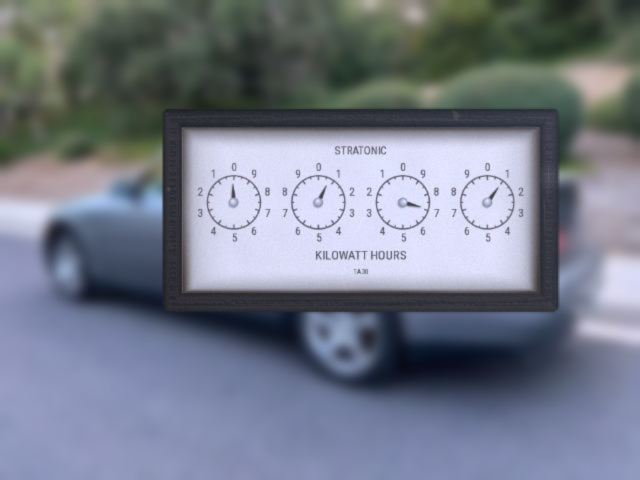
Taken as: 71 kWh
